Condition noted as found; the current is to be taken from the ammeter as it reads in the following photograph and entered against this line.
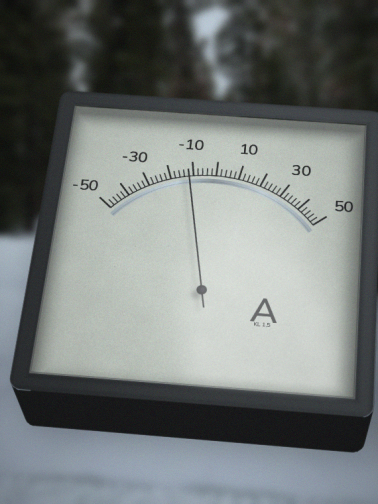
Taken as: -12 A
